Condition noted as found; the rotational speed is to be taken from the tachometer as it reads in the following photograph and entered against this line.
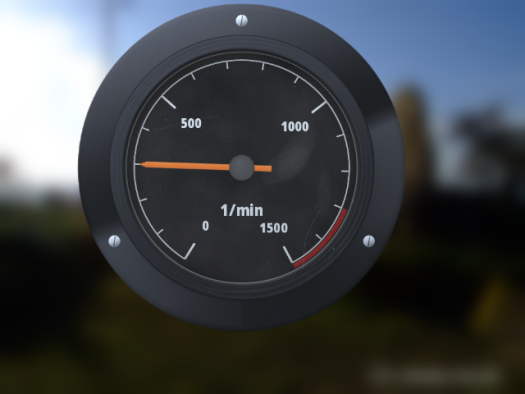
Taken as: 300 rpm
